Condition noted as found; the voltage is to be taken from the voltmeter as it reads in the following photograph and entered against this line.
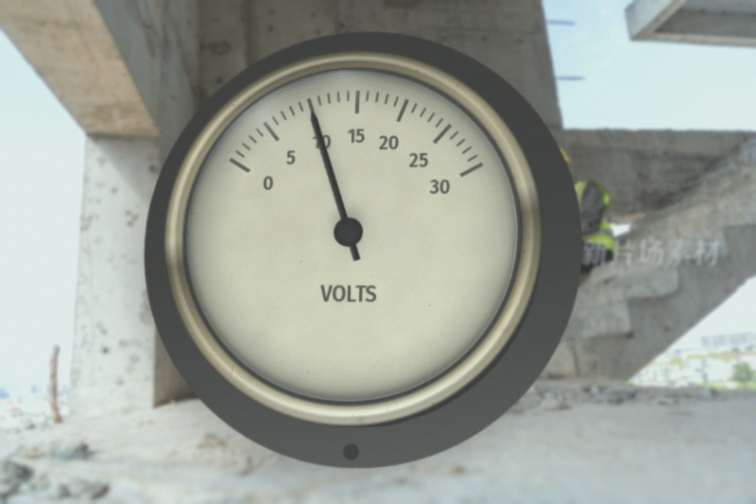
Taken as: 10 V
